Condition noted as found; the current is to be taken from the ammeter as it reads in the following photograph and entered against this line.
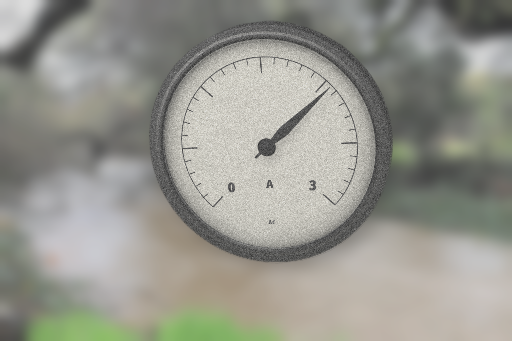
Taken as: 2.05 A
